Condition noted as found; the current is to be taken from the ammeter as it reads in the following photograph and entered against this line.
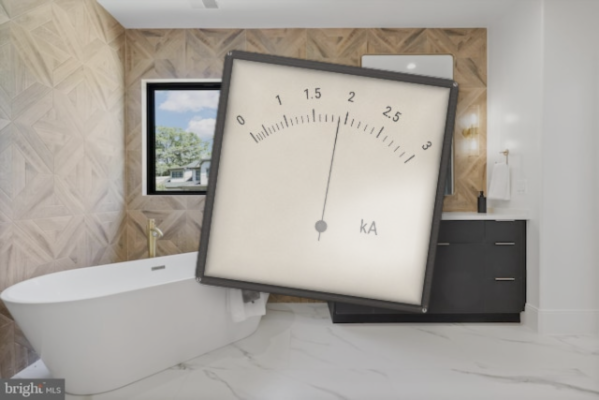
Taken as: 1.9 kA
